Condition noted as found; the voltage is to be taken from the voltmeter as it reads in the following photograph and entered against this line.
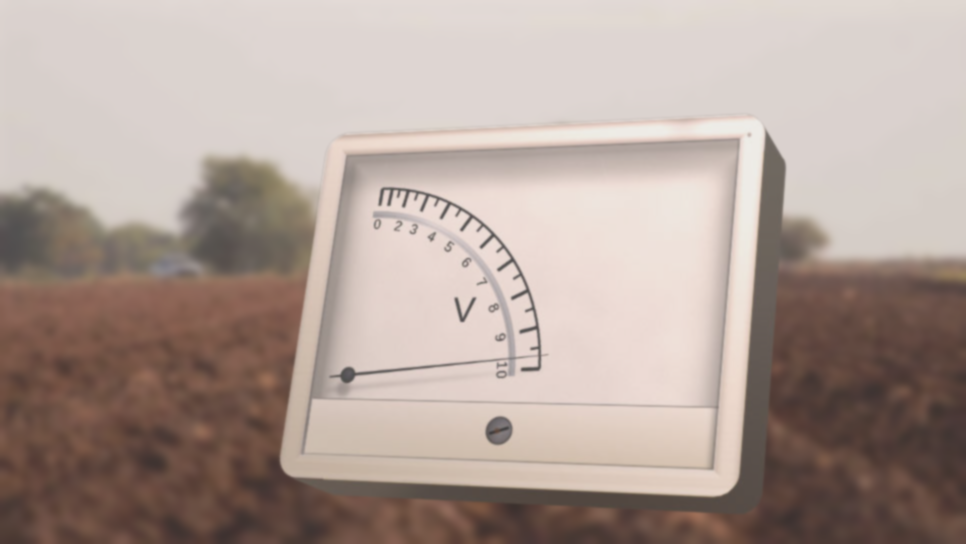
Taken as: 9.75 V
